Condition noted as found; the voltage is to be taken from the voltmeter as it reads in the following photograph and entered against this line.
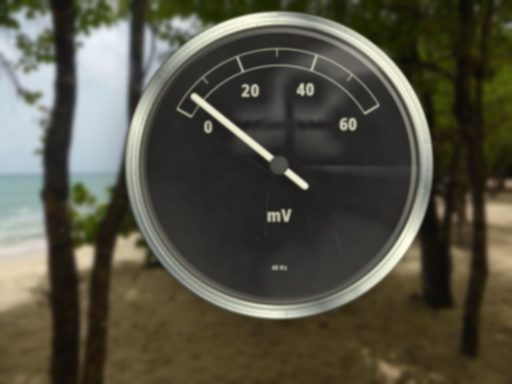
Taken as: 5 mV
